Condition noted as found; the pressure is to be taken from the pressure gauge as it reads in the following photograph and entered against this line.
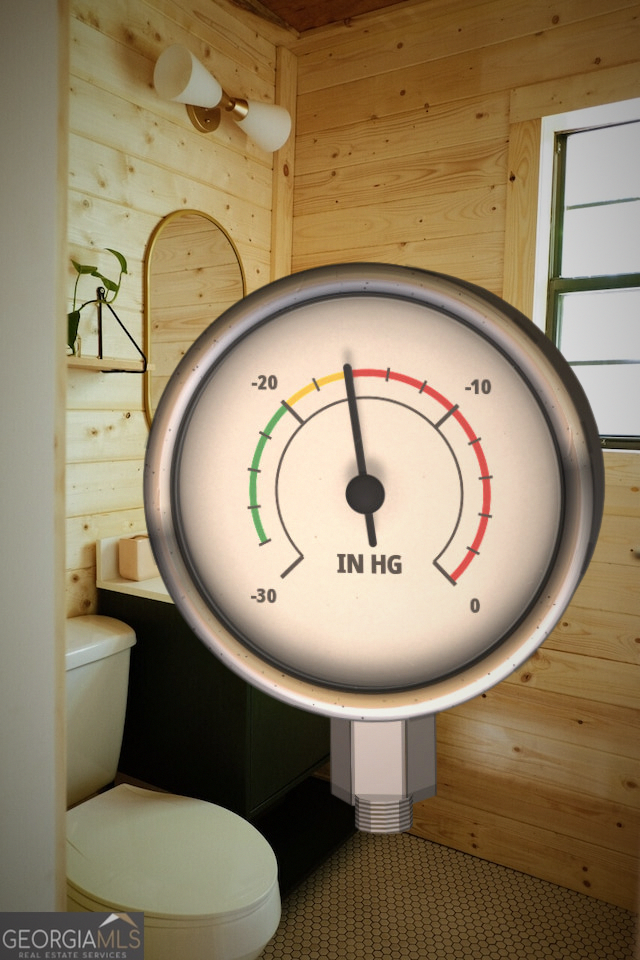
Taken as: -16 inHg
